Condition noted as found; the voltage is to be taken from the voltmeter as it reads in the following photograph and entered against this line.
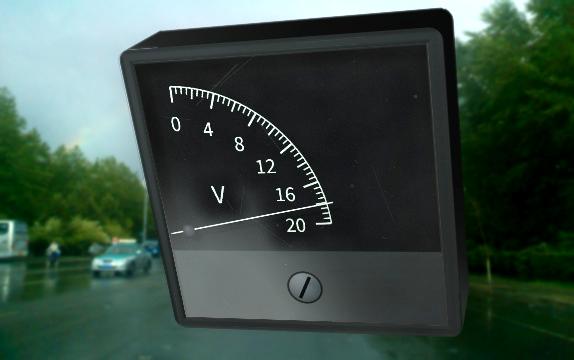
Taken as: 18 V
